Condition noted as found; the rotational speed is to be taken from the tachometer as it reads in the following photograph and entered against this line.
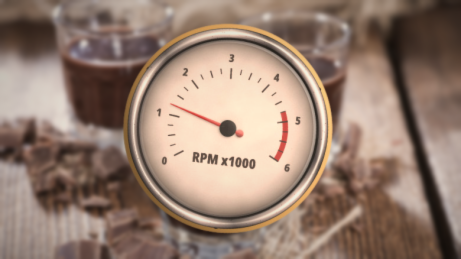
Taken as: 1250 rpm
